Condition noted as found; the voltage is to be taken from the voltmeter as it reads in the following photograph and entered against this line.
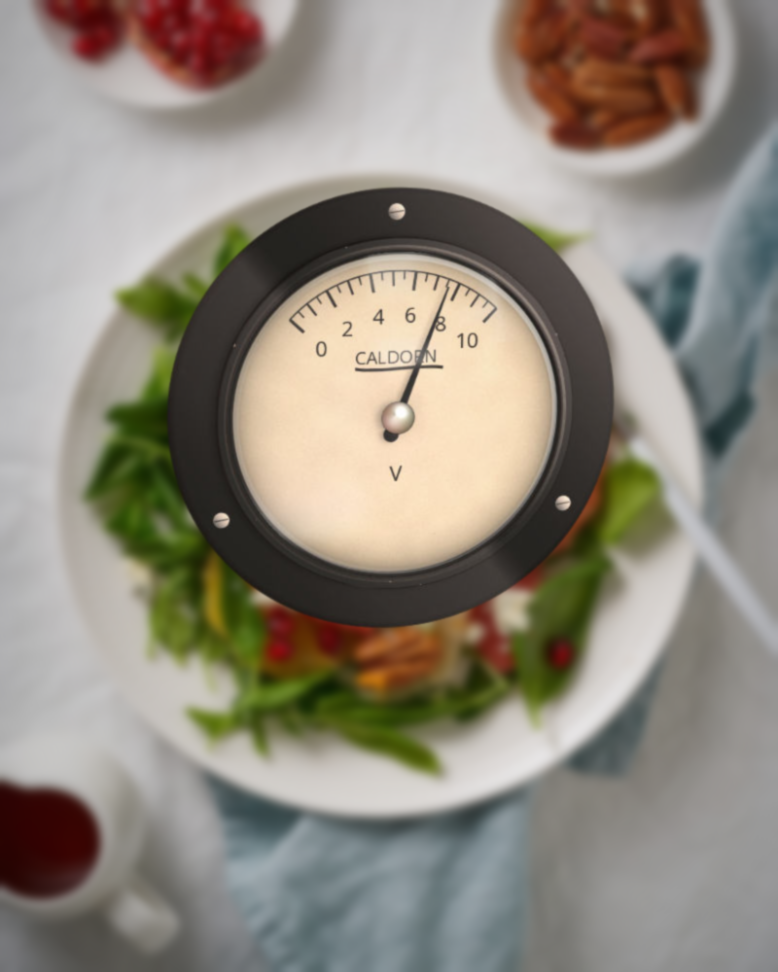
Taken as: 7.5 V
